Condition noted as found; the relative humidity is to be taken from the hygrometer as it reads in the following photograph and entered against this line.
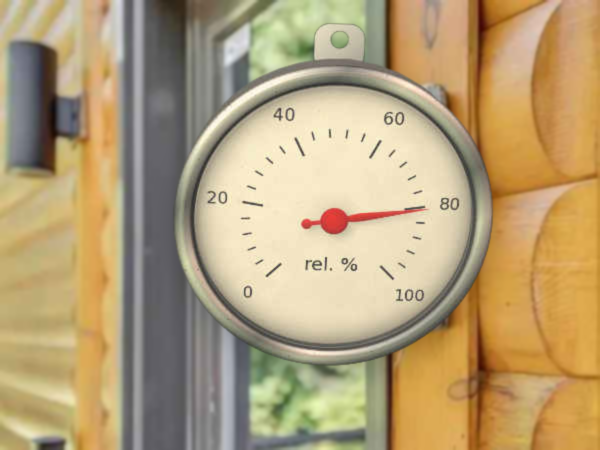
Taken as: 80 %
